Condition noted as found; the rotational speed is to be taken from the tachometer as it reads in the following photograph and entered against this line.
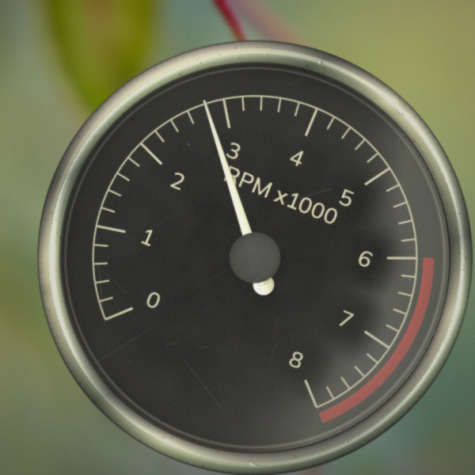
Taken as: 2800 rpm
